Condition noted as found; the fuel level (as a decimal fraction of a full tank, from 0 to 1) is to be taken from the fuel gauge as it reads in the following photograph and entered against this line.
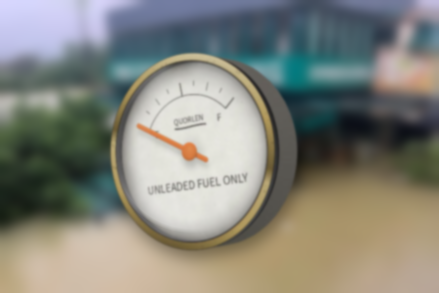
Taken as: 0
